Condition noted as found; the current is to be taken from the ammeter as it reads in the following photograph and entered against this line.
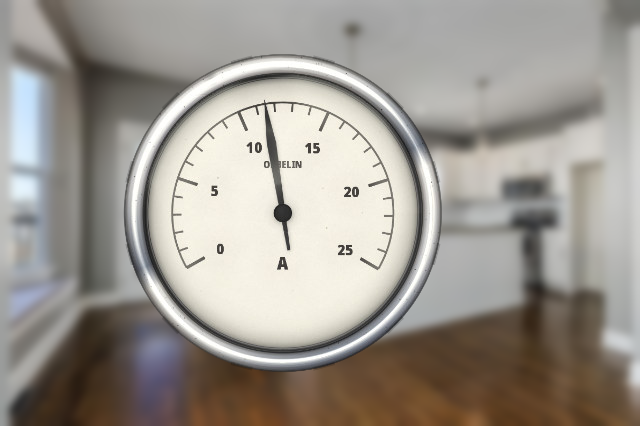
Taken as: 11.5 A
